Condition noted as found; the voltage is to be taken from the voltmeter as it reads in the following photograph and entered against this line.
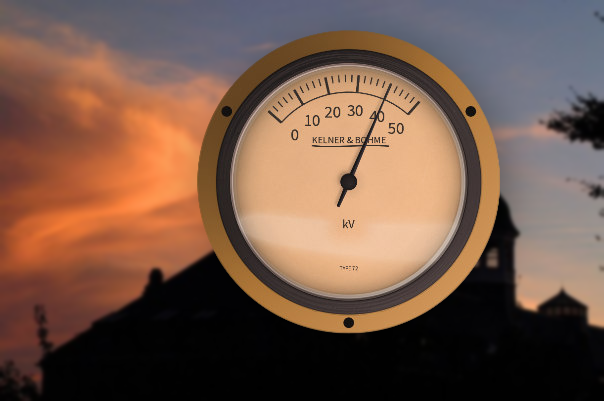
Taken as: 40 kV
